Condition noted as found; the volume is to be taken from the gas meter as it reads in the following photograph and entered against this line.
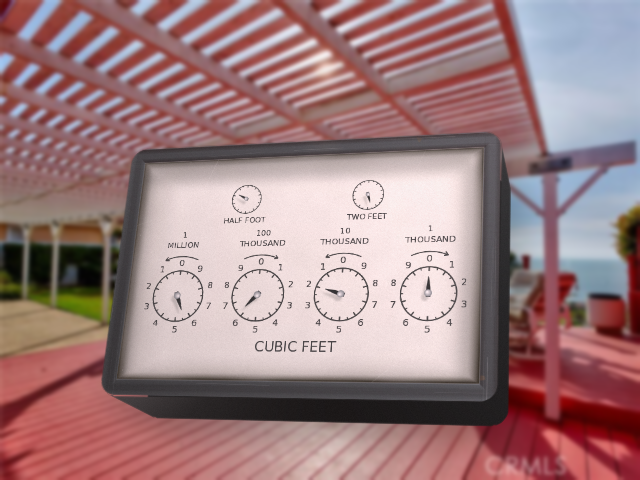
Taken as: 562000 ft³
